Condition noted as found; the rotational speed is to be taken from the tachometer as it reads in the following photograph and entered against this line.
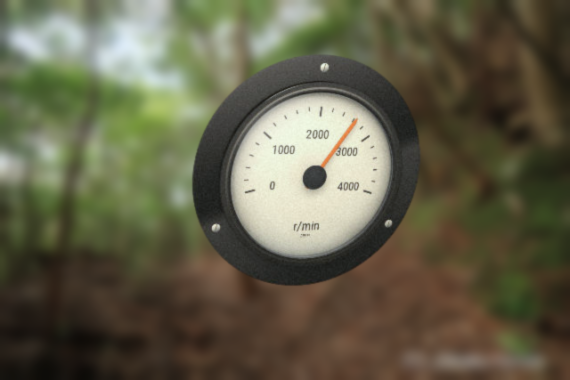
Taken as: 2600 rpm
